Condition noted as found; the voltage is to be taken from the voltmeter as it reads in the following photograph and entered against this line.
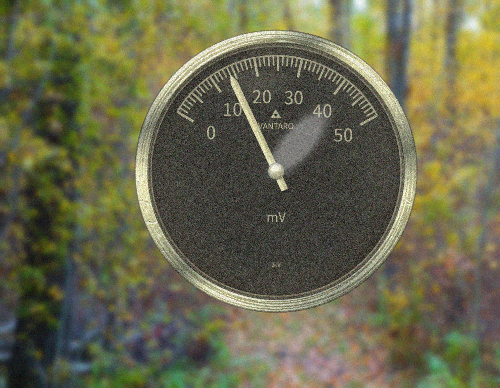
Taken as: 14 mV
